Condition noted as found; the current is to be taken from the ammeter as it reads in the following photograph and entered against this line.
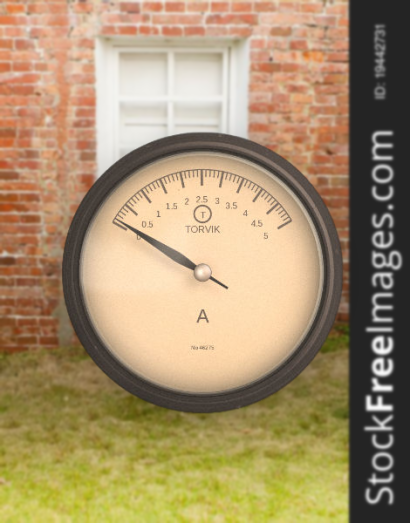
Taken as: 0.1 A
